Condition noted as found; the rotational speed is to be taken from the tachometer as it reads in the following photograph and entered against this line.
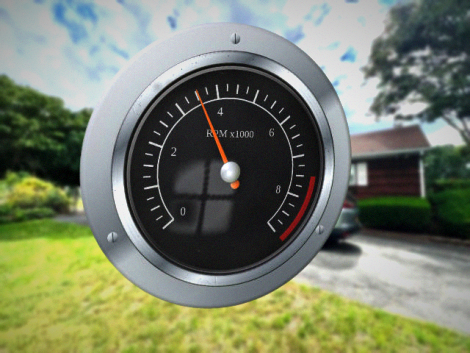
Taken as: 3500 rpm
